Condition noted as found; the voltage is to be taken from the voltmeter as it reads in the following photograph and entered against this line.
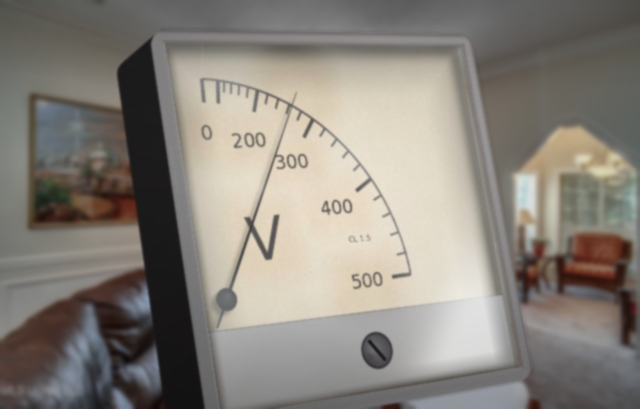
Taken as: 260 V
